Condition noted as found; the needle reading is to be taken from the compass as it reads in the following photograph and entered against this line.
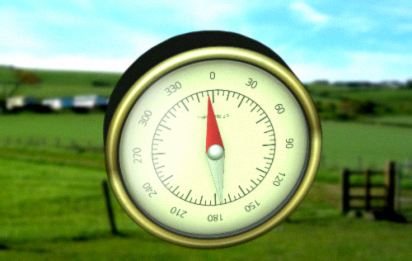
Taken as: 355 °
